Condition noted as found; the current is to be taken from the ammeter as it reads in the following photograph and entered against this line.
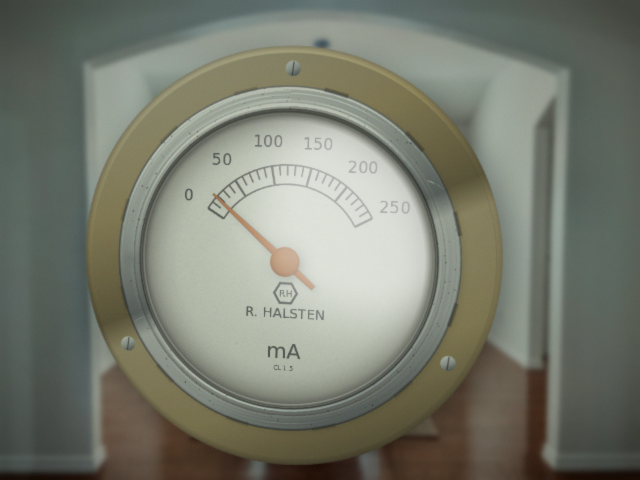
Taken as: 20 mA
